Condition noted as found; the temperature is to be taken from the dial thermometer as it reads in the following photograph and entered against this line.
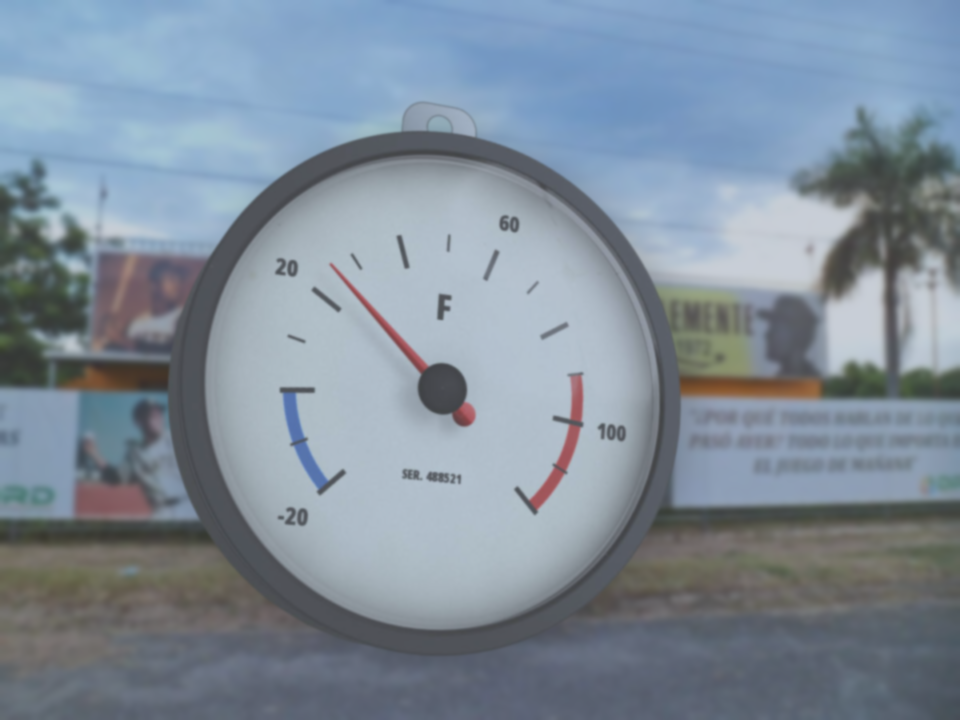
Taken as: 25 °F
